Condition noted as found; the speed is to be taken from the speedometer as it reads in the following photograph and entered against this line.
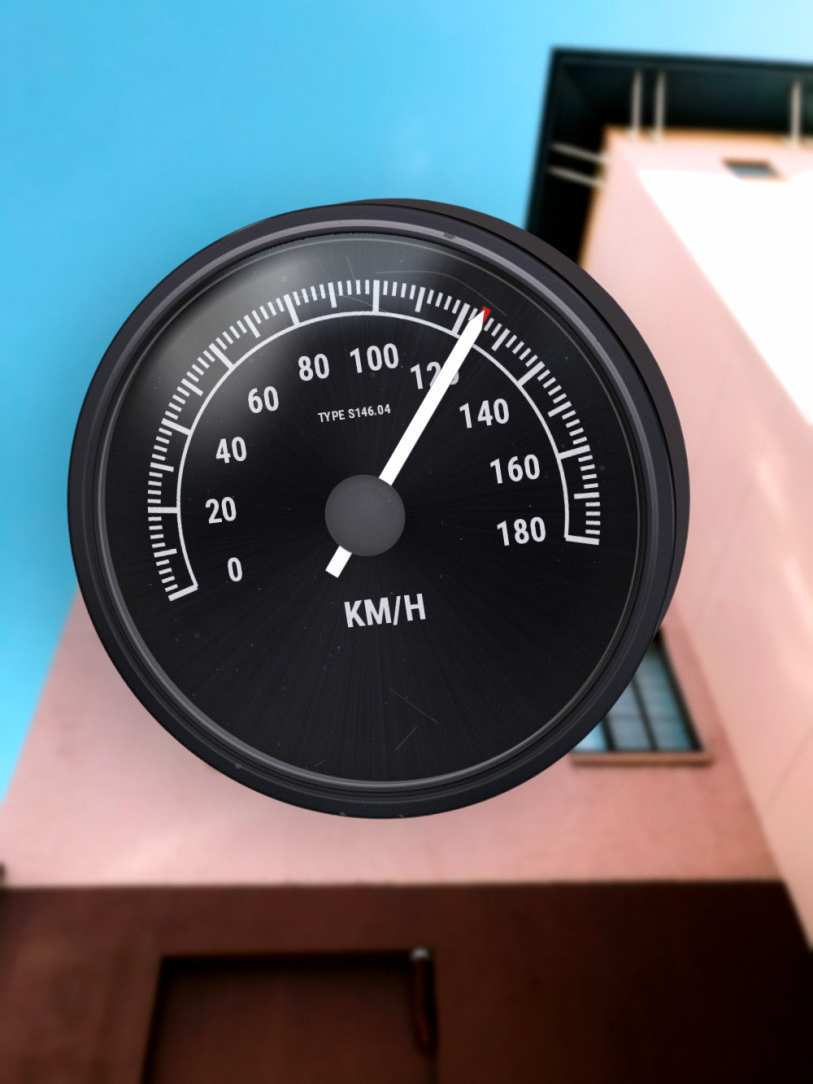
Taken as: 124 km/h
